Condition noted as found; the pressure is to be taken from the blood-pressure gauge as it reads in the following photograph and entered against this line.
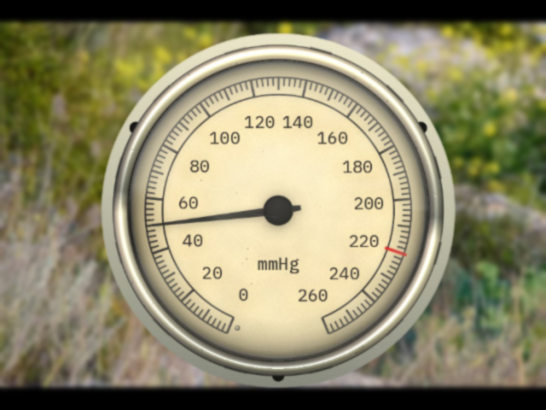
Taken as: 50 mmHg
